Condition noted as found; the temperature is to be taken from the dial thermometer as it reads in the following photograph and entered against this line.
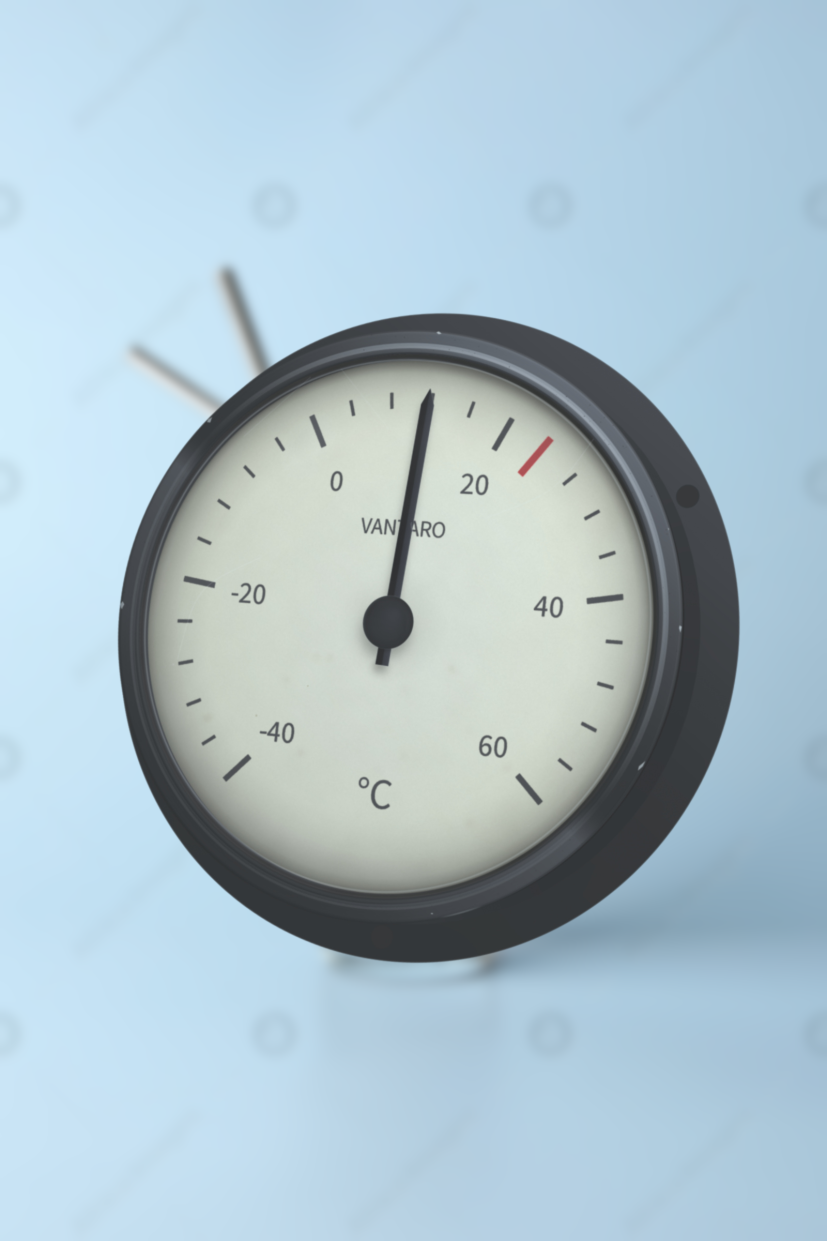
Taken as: 12 °C
